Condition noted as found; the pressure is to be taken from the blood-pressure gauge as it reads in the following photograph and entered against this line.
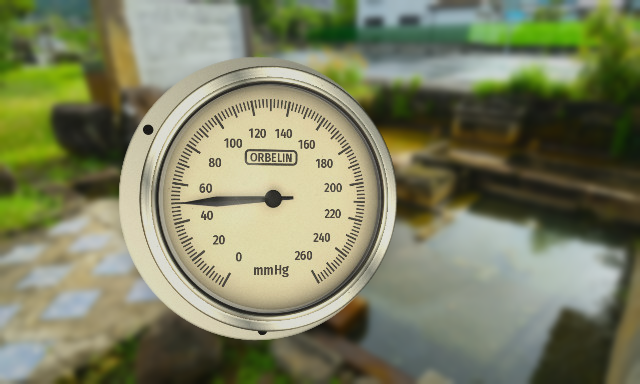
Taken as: 50 mmHg
